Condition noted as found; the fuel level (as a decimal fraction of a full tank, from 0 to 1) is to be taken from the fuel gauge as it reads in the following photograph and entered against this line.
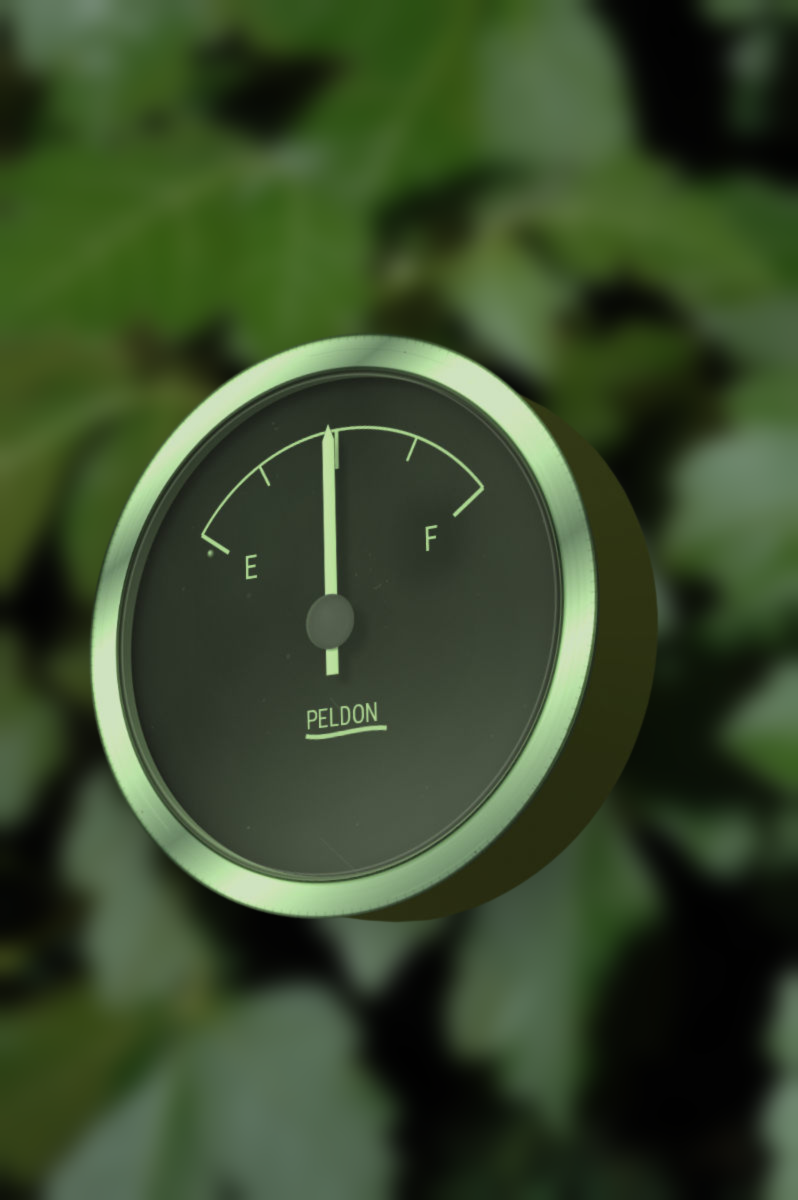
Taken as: 0.5
